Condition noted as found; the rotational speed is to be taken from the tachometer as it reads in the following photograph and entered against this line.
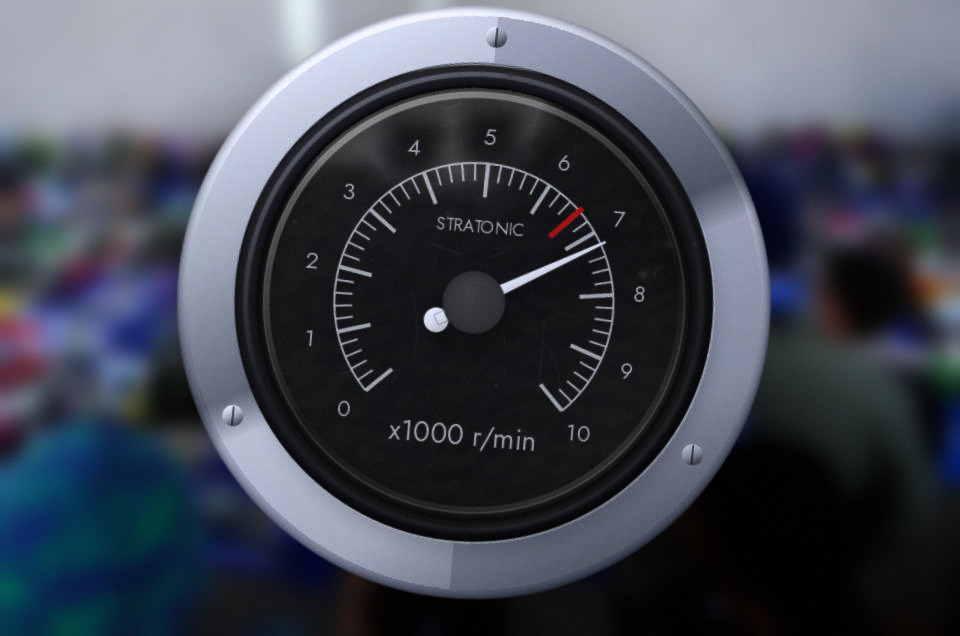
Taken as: 7200 rpm
